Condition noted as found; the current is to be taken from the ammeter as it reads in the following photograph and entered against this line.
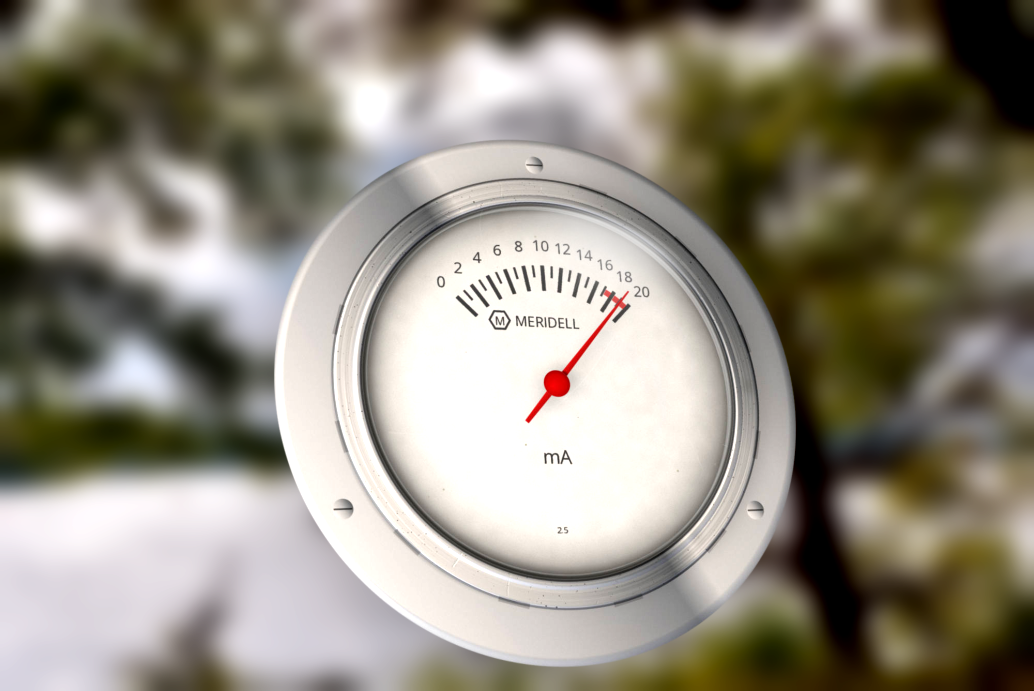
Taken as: 19 mA
